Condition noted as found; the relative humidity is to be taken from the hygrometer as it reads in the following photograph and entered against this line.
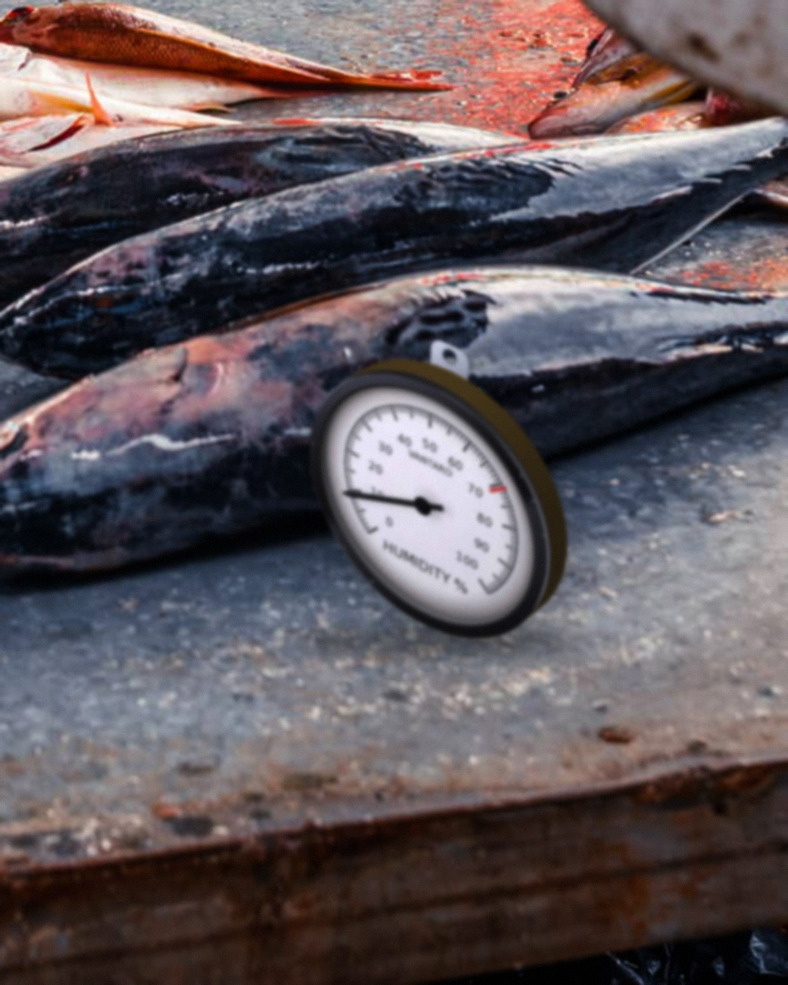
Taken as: 10 %
